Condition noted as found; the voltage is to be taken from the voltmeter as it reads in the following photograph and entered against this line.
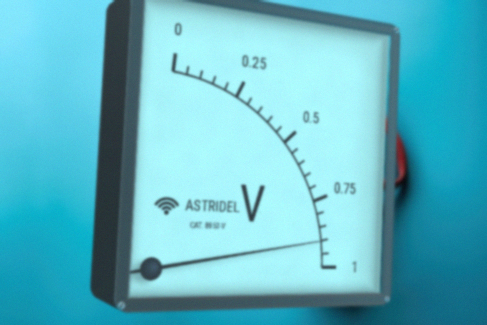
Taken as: 0.9 V
